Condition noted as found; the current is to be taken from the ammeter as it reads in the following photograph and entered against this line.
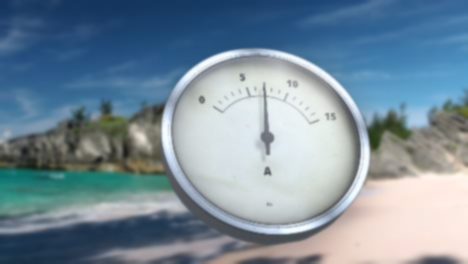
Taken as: 7 A
